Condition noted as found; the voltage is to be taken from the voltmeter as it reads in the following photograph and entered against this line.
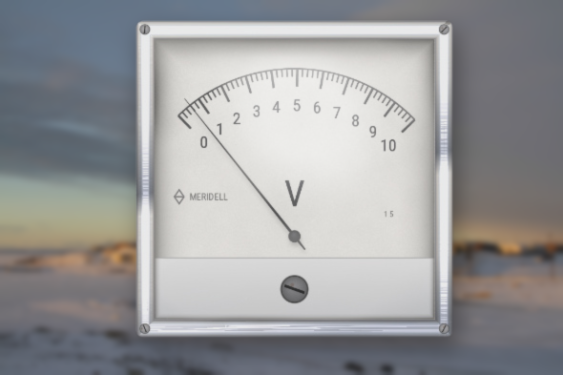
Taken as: 0.6 V
